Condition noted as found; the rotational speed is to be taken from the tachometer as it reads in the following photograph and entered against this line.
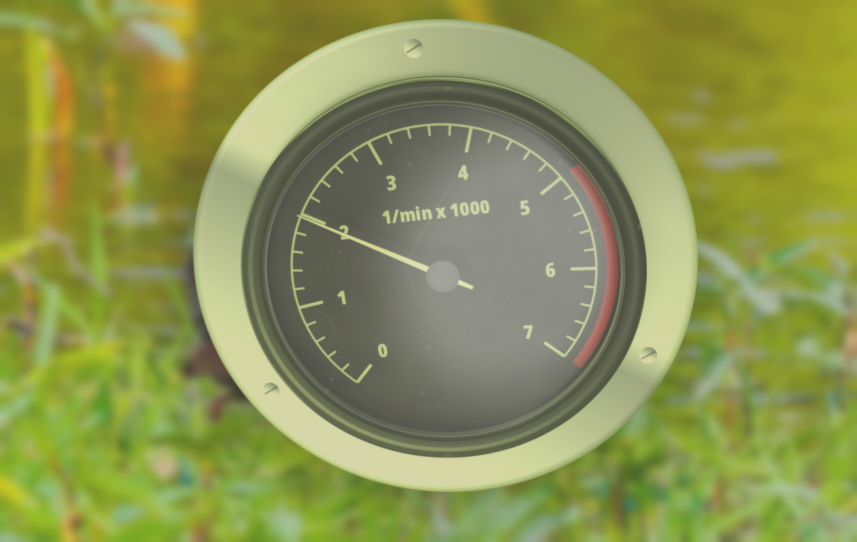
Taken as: 2000 rpm
